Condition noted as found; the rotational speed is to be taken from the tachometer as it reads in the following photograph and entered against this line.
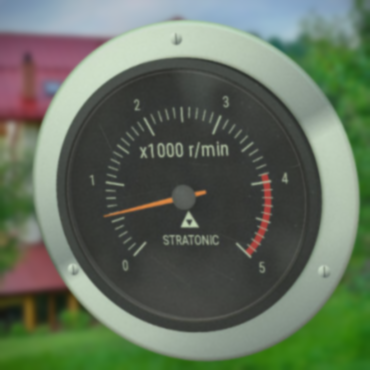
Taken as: 600 rpm
